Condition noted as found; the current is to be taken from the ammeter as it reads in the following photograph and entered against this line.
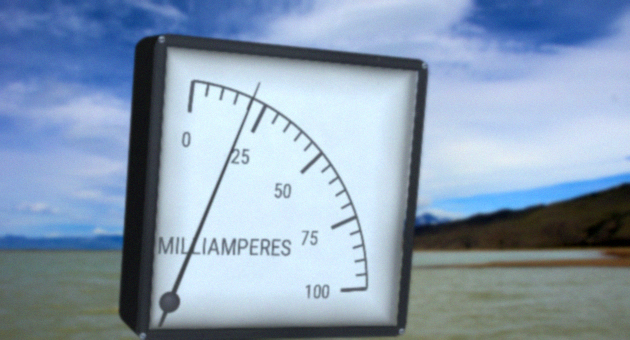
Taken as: 20 mA
